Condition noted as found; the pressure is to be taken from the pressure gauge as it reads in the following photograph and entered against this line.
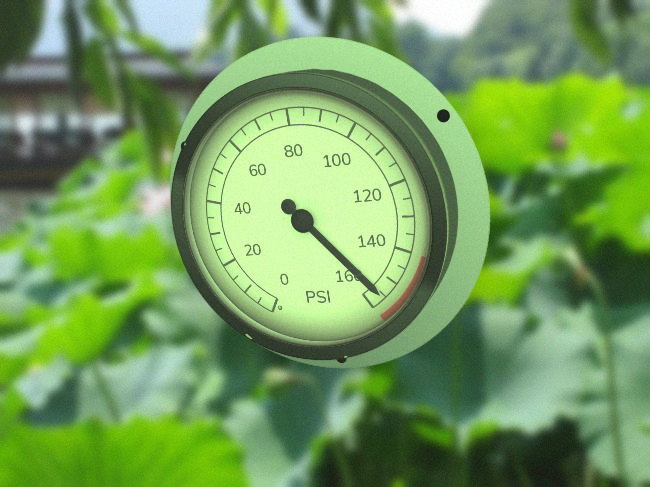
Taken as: 155 psi
